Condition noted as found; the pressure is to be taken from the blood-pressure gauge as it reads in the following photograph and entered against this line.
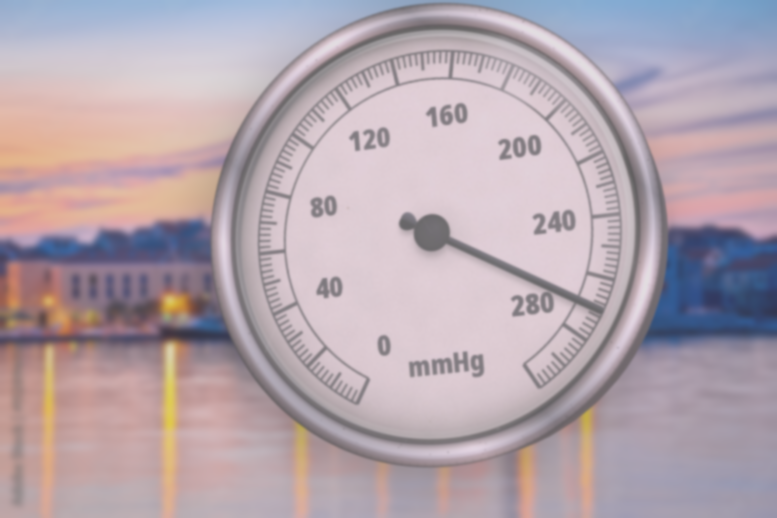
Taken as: 270 mmHg
